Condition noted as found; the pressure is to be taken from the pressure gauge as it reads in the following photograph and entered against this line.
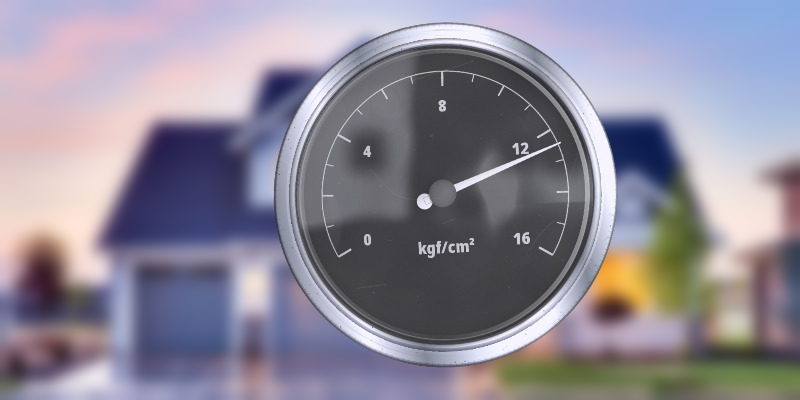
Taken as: 12.5 kg/cm²
